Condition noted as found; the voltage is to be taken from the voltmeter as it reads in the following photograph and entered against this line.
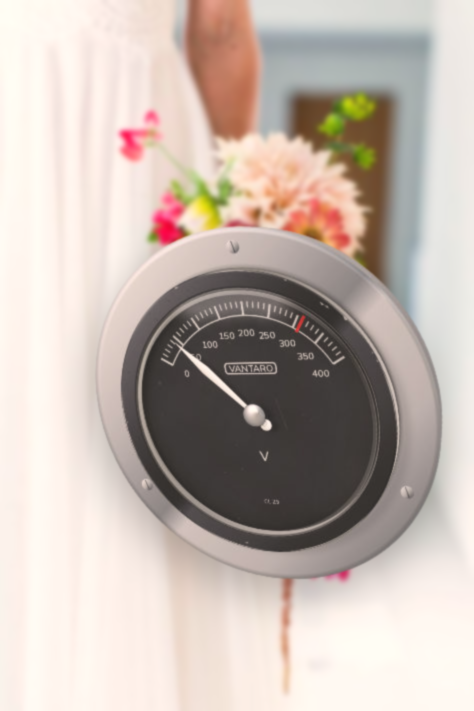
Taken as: 50 V
